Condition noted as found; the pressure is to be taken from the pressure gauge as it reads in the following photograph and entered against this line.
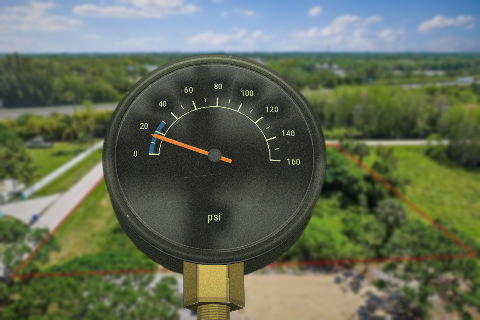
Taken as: 15 psi
